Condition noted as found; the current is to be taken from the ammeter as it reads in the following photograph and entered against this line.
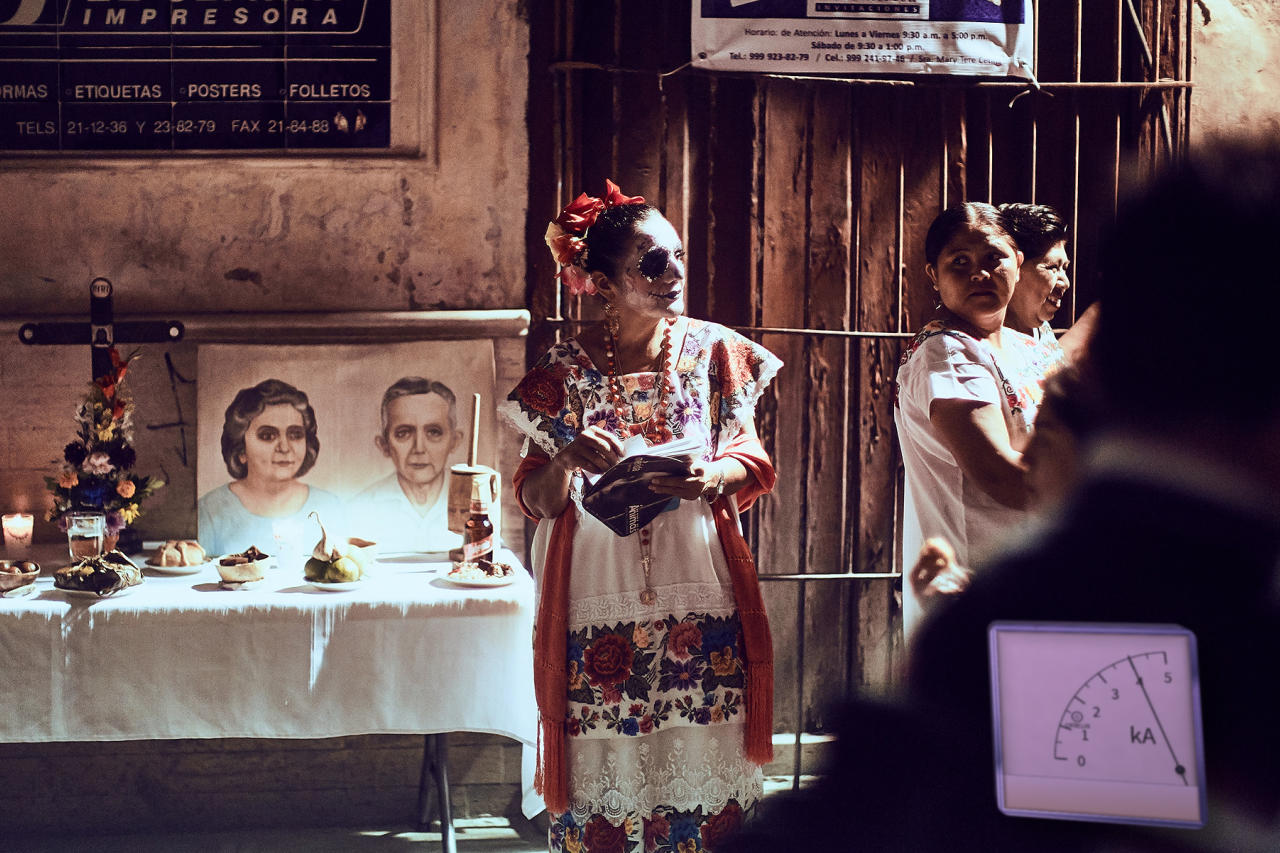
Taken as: 4 kA
